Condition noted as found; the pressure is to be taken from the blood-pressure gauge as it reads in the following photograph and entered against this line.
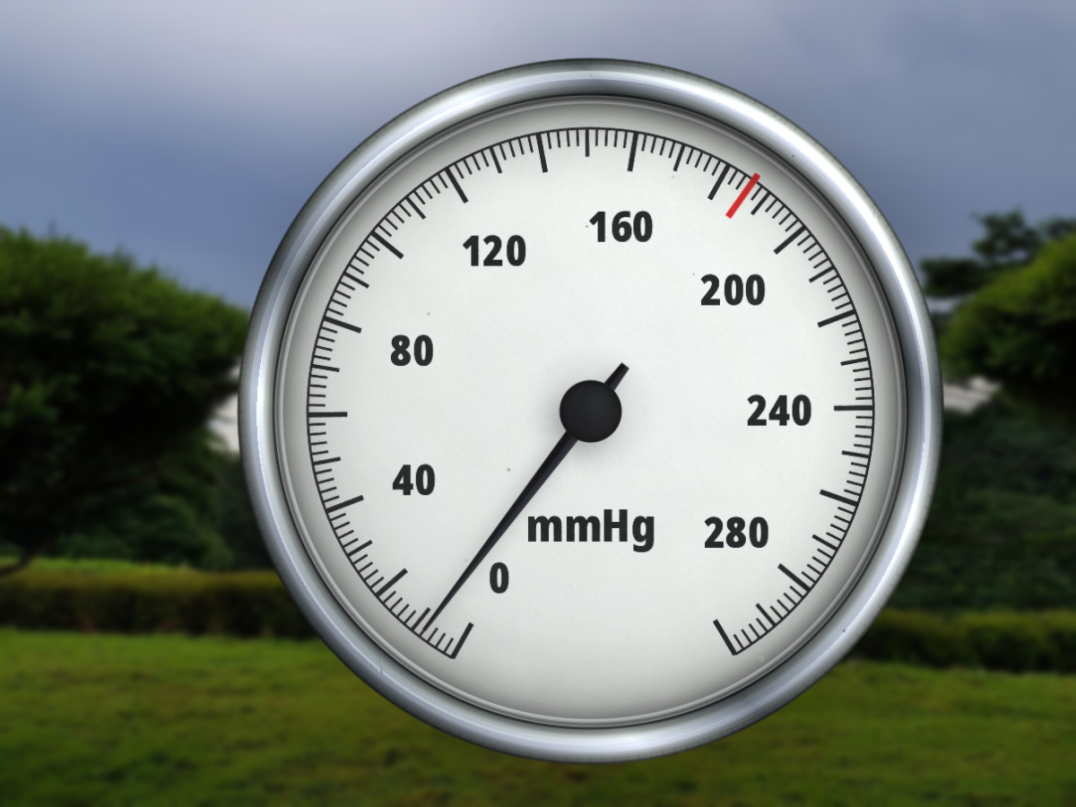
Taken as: 8 mmHg
